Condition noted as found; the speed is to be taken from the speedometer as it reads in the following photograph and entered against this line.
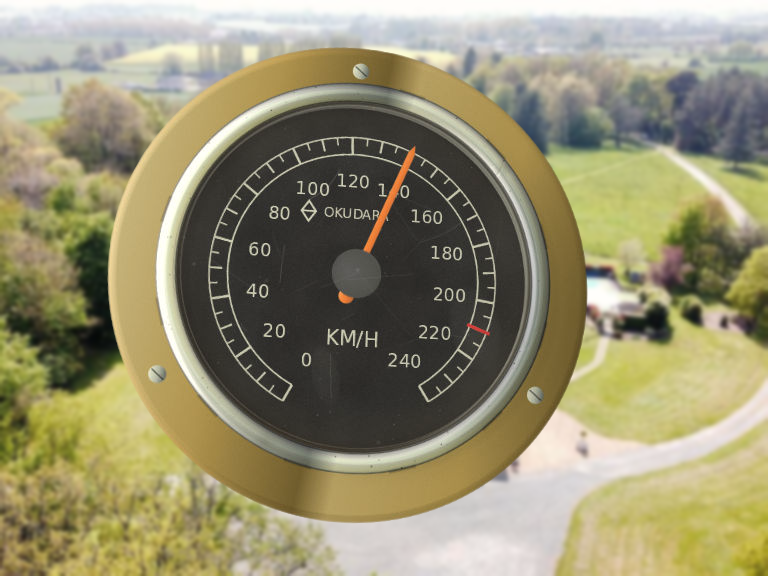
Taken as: 140 km/h
